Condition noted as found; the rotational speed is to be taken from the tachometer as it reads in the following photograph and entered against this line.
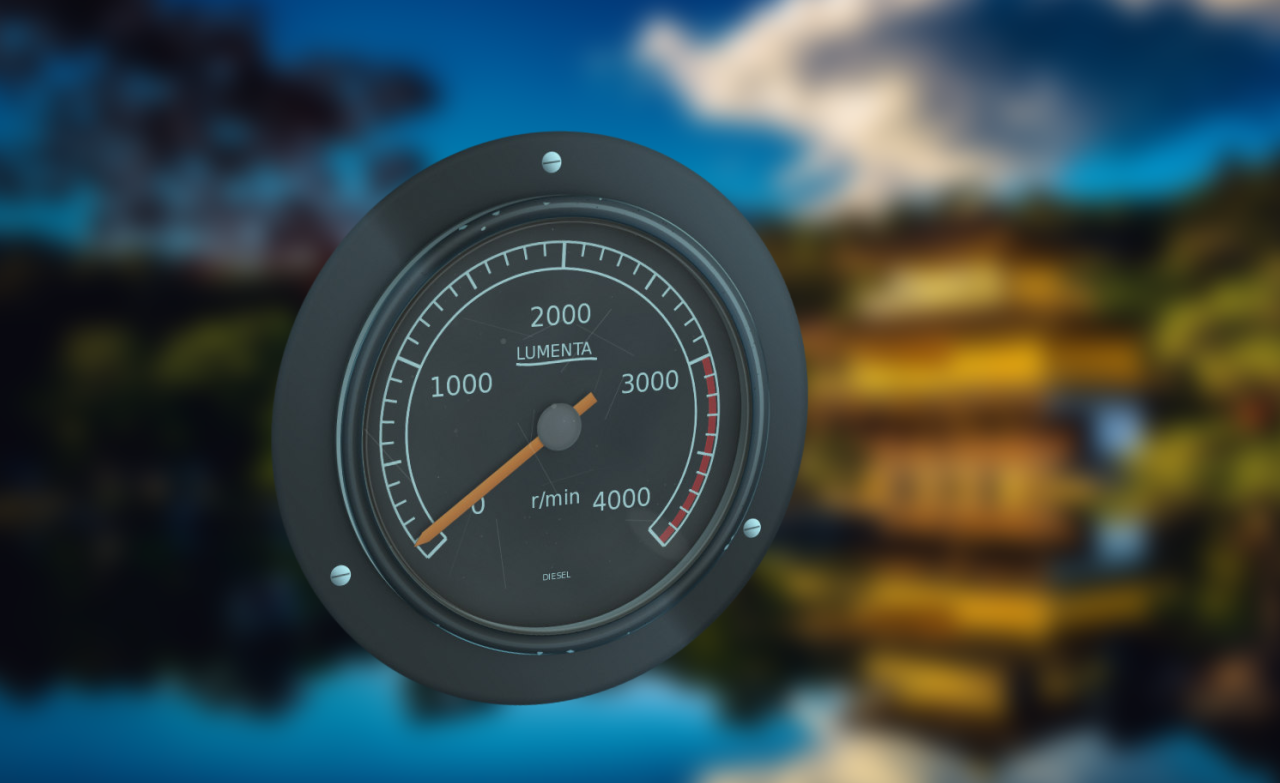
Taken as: 100 rpm
